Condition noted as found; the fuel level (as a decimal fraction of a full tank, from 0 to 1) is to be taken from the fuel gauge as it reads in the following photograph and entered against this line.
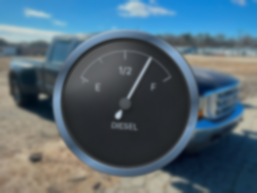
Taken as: 0.75
